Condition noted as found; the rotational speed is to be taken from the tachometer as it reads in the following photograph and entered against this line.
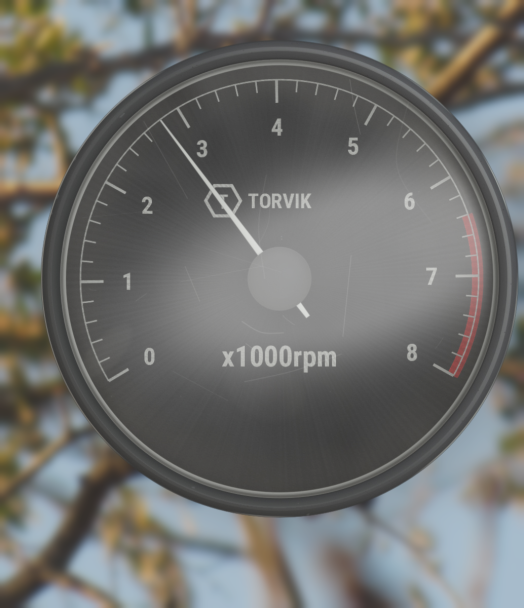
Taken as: 2800 rpm
